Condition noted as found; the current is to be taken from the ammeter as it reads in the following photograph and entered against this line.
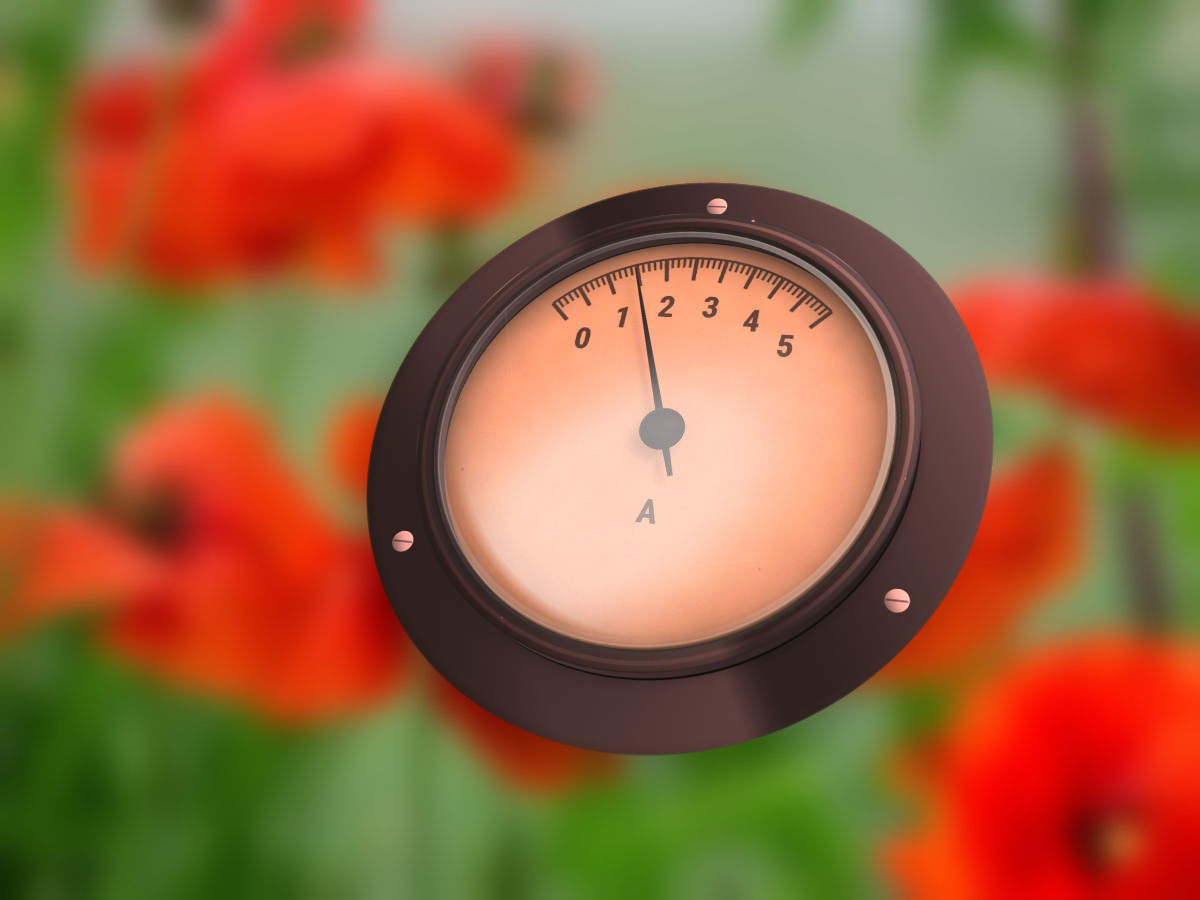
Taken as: 1.5 A
